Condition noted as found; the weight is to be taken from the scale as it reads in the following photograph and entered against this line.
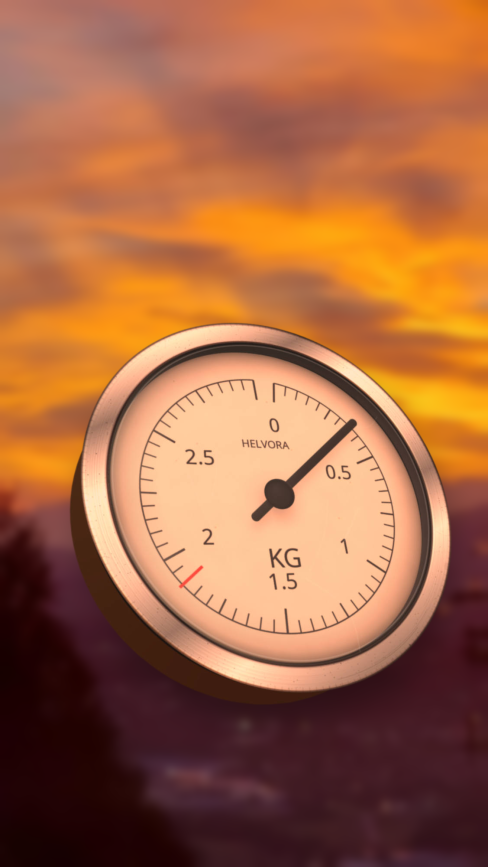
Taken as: 0.35 kg
